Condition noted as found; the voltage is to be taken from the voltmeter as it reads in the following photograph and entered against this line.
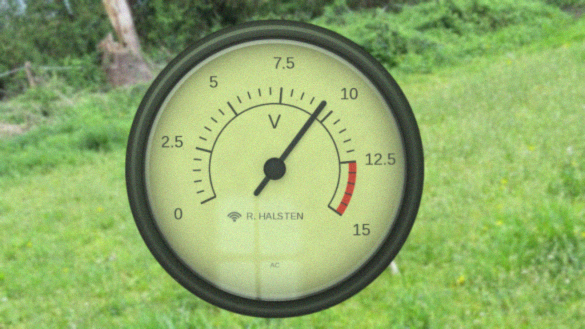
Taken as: 9.5 V
